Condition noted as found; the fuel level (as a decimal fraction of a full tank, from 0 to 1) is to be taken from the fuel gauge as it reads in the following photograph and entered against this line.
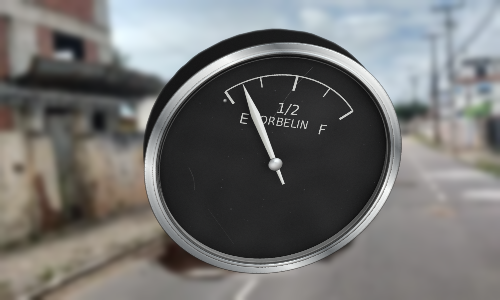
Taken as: 0.125
